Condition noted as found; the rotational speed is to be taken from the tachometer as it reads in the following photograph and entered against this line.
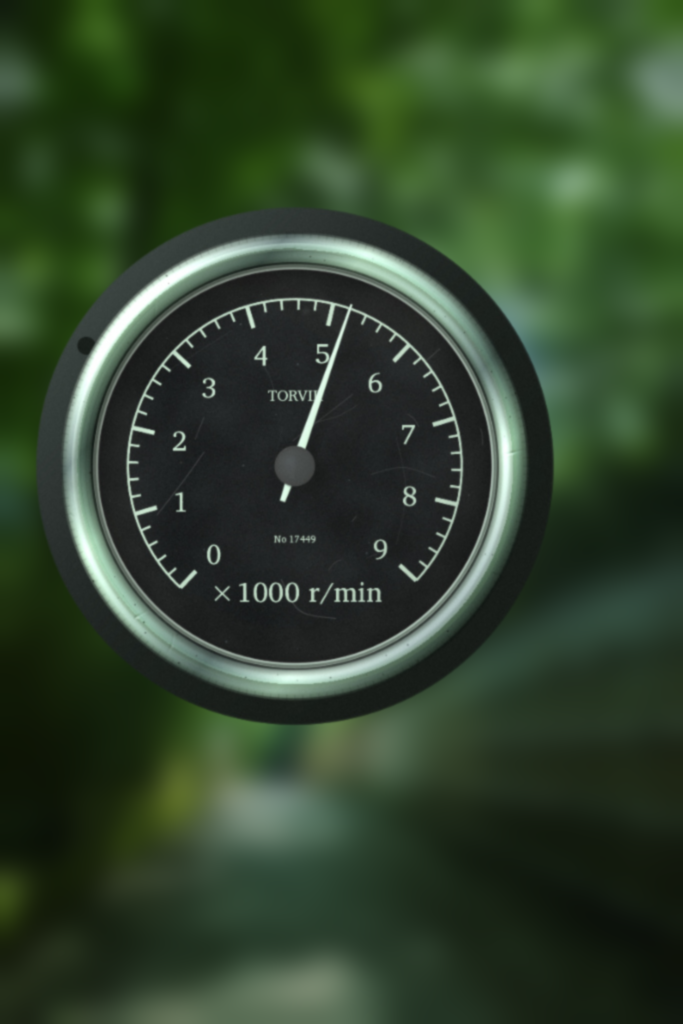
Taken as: 5200 rpm
